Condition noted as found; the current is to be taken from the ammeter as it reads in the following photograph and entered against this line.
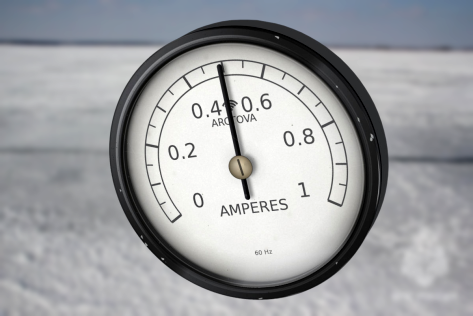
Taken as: 0.5 A
